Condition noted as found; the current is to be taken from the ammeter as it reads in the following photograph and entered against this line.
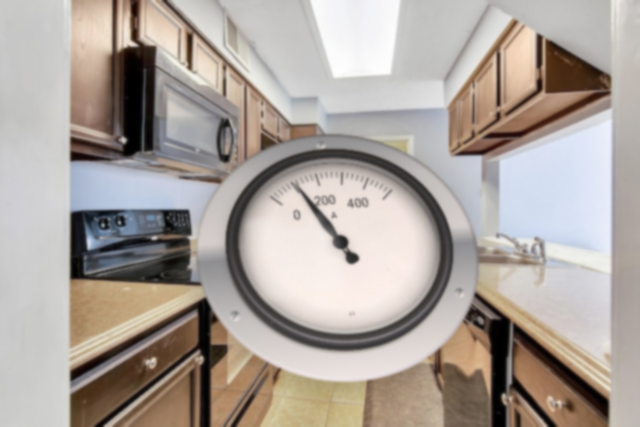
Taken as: 100 A
